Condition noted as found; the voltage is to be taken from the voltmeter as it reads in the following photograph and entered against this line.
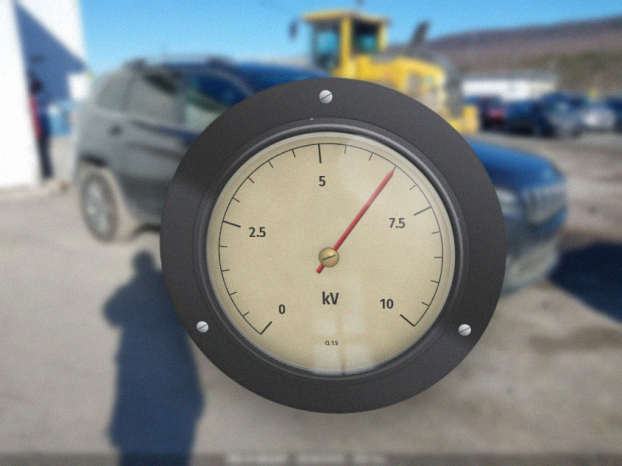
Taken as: 6.5 kV
